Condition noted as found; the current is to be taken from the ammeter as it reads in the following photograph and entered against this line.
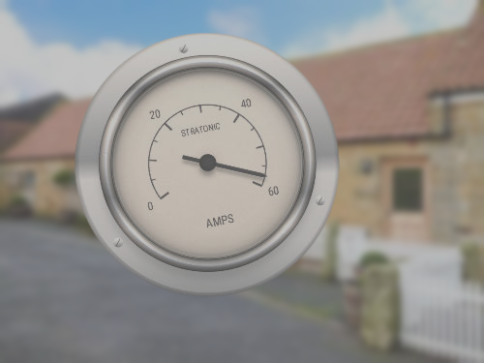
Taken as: 57.5 A
